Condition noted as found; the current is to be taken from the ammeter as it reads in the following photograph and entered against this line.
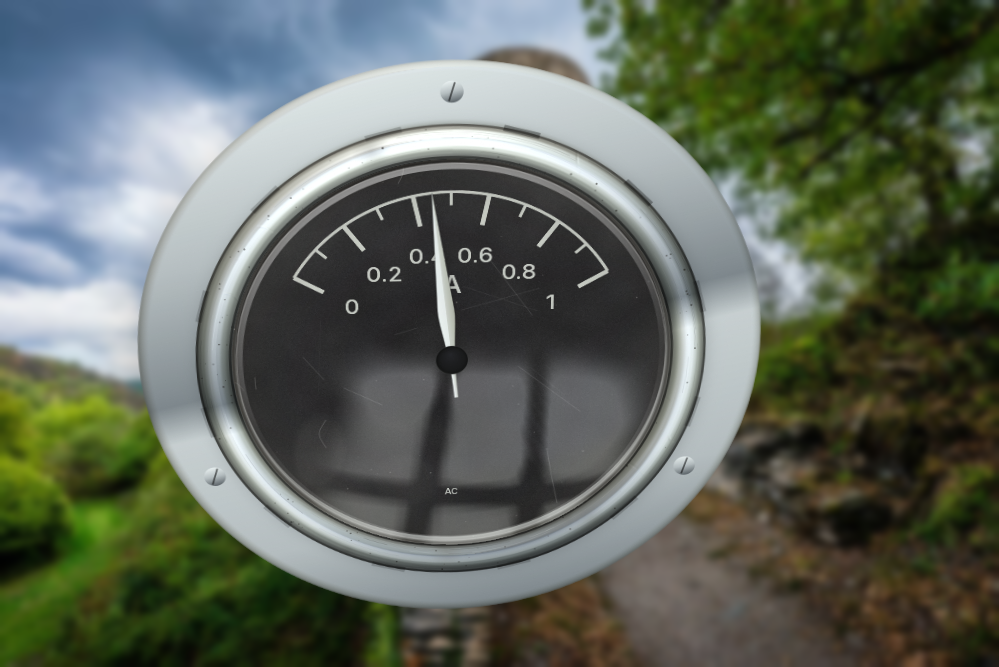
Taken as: 0.45 A
